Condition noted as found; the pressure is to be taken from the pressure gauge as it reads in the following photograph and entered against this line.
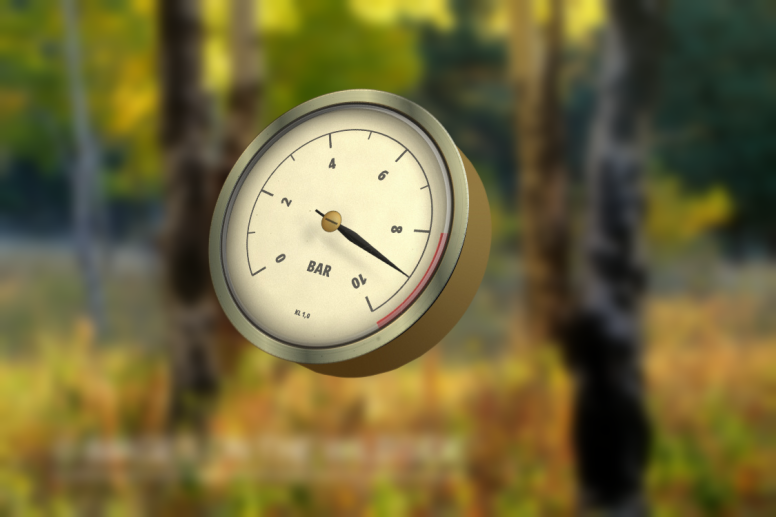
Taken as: 9 bar
